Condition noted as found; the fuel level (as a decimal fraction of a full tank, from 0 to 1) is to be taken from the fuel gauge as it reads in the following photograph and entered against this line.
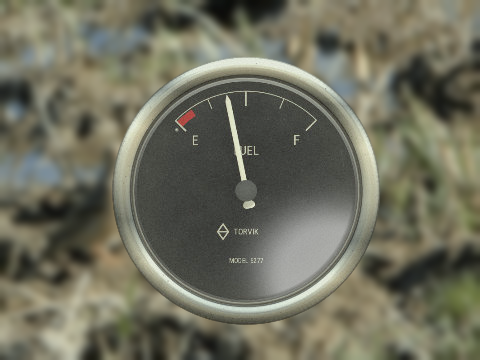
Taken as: 0.375
